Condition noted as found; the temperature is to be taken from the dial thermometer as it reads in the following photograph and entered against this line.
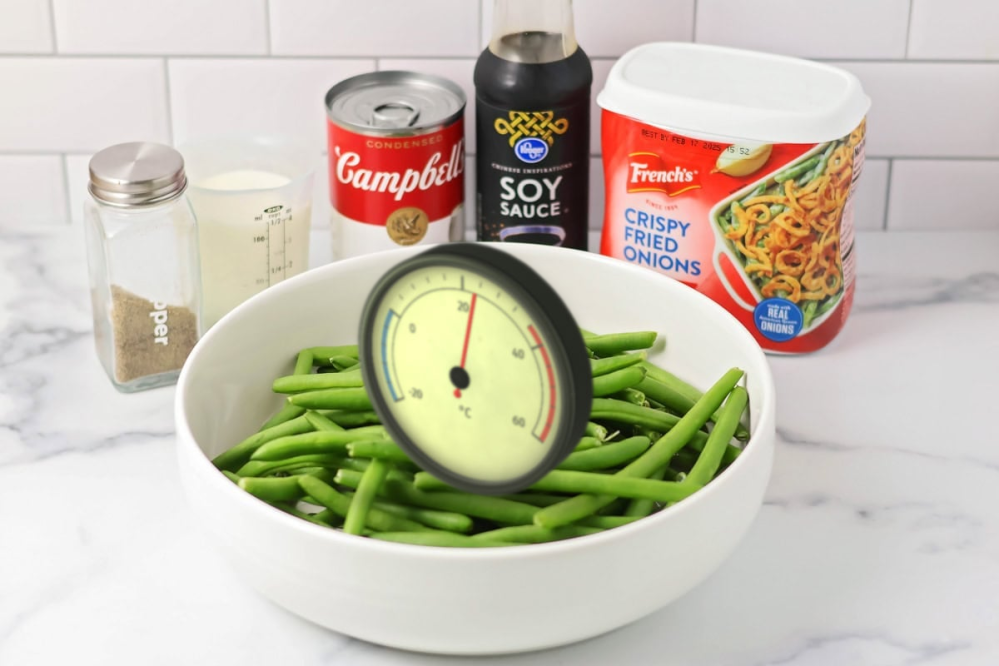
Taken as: 24 °C
